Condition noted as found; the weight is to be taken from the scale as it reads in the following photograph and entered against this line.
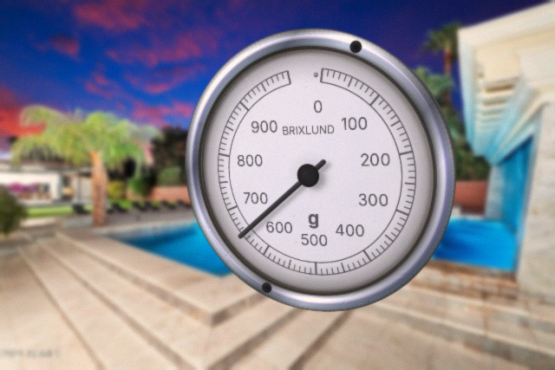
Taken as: 650 g
